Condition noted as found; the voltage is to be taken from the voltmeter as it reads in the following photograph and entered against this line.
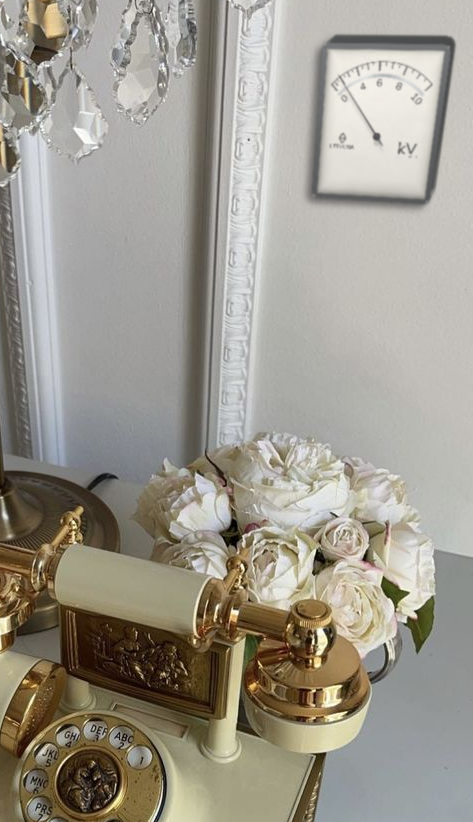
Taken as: 2 kV
